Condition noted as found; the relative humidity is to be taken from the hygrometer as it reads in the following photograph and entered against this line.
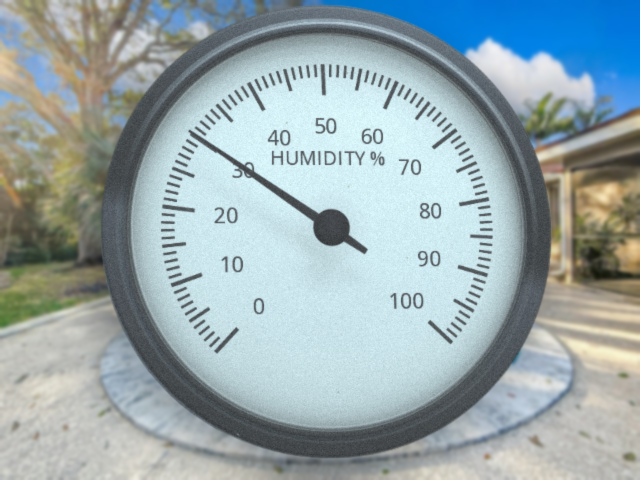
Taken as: 30 %
